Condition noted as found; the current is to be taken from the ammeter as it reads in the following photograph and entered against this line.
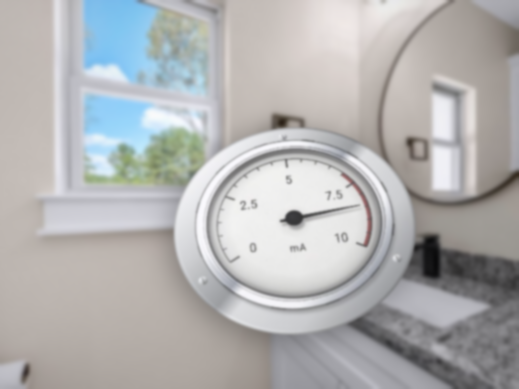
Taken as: 8.5 mA
